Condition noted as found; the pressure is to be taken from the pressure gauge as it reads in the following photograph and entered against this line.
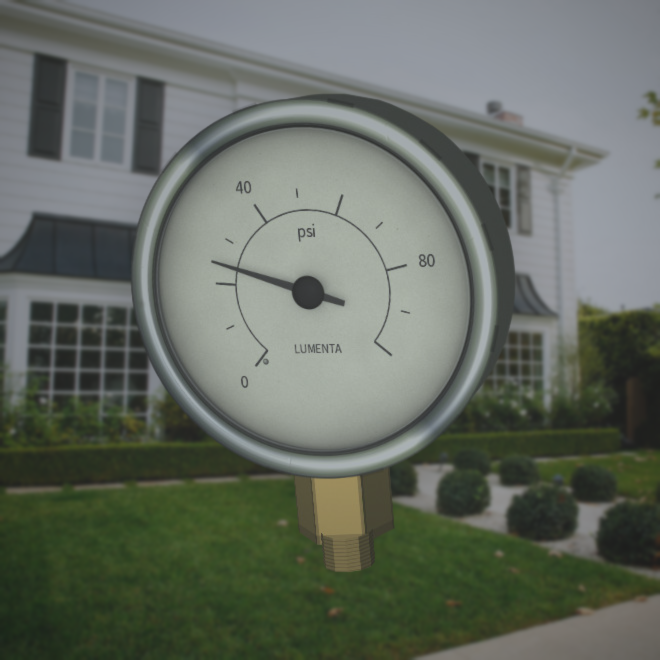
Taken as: 25 psi
